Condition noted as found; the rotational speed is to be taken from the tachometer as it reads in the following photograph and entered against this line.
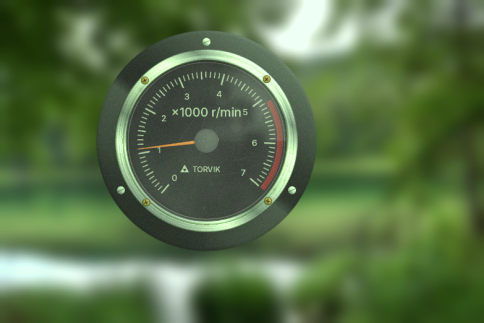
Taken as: 1100 rpm
